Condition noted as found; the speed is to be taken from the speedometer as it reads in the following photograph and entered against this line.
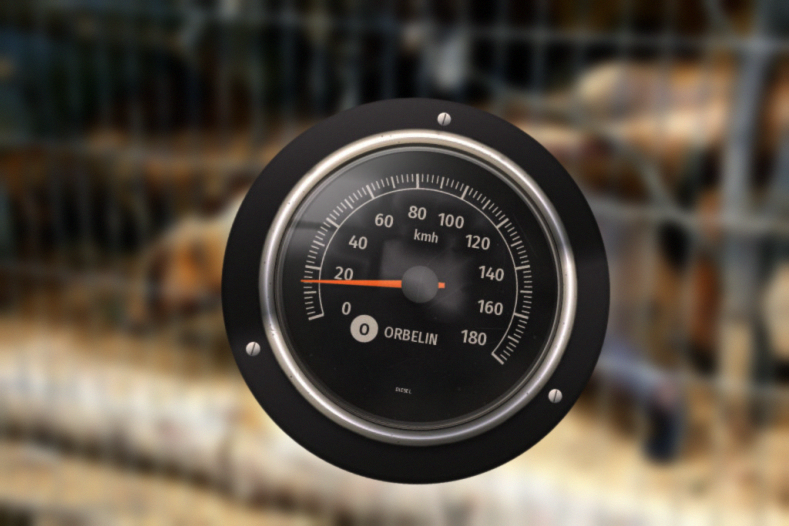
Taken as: 14 km/h
